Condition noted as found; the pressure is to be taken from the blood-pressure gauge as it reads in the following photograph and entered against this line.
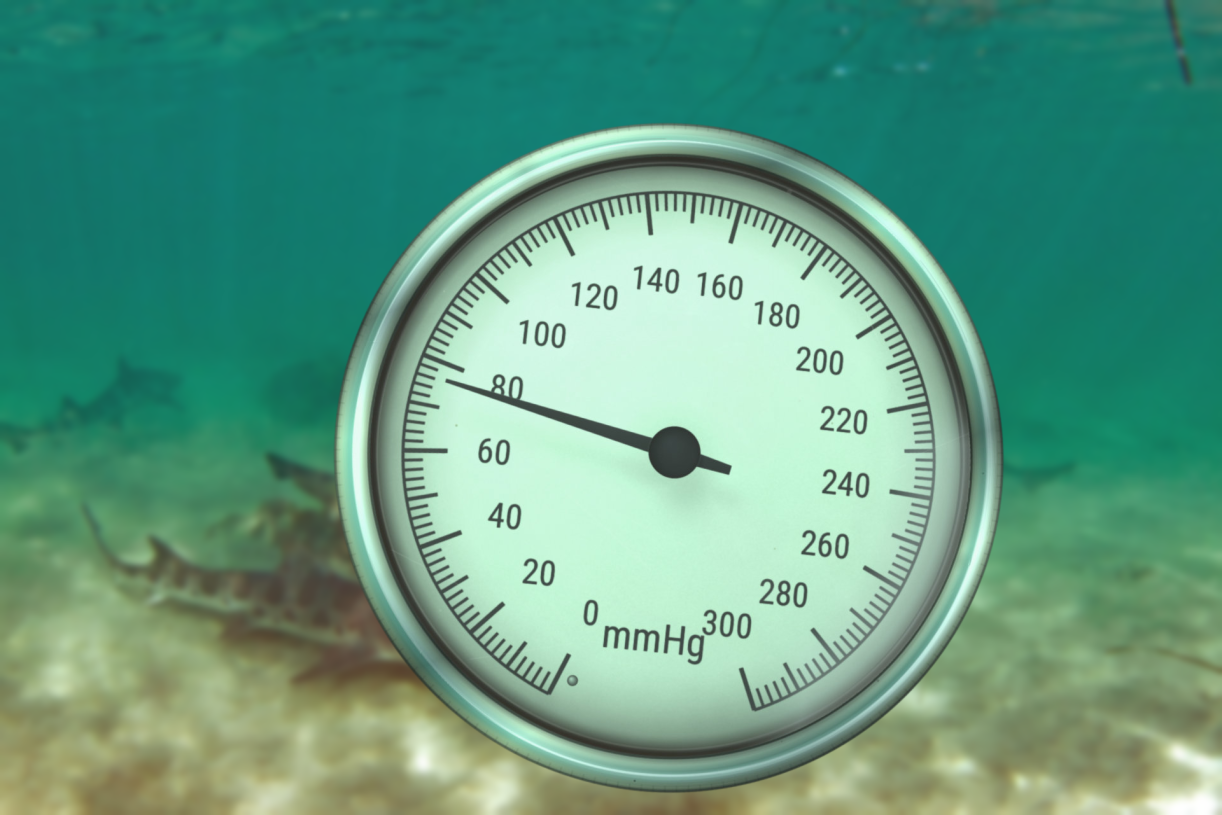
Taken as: 76 mmHg
